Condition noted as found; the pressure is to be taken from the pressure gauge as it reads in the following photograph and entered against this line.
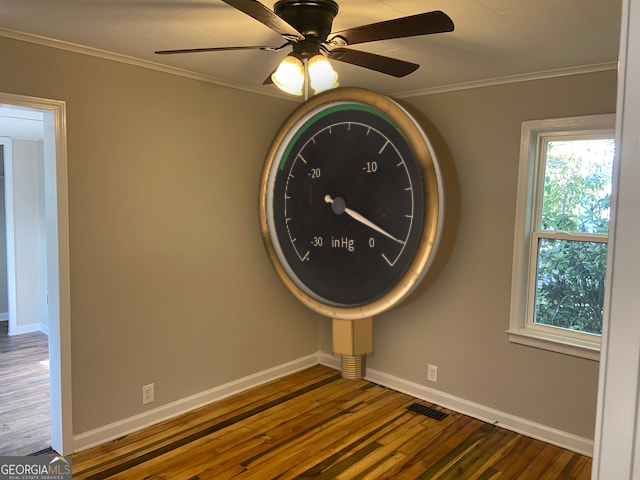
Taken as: -2 inHg
